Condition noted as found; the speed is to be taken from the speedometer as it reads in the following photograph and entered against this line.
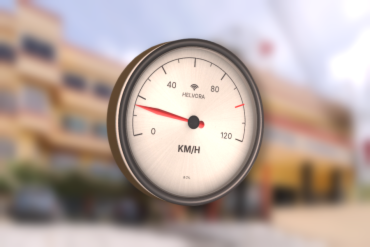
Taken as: 15 km/h
